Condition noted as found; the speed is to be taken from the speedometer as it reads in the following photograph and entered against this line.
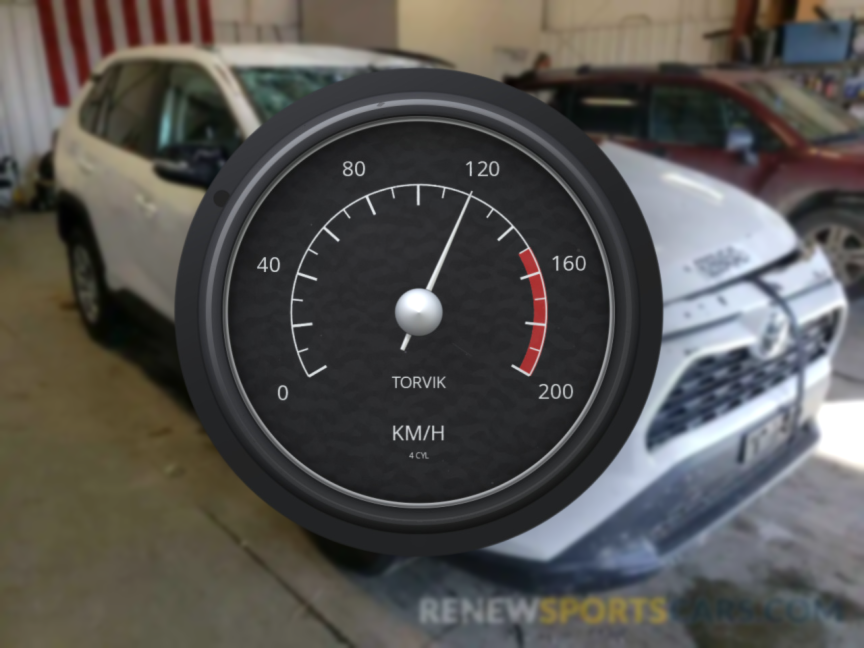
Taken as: 120 km/h
